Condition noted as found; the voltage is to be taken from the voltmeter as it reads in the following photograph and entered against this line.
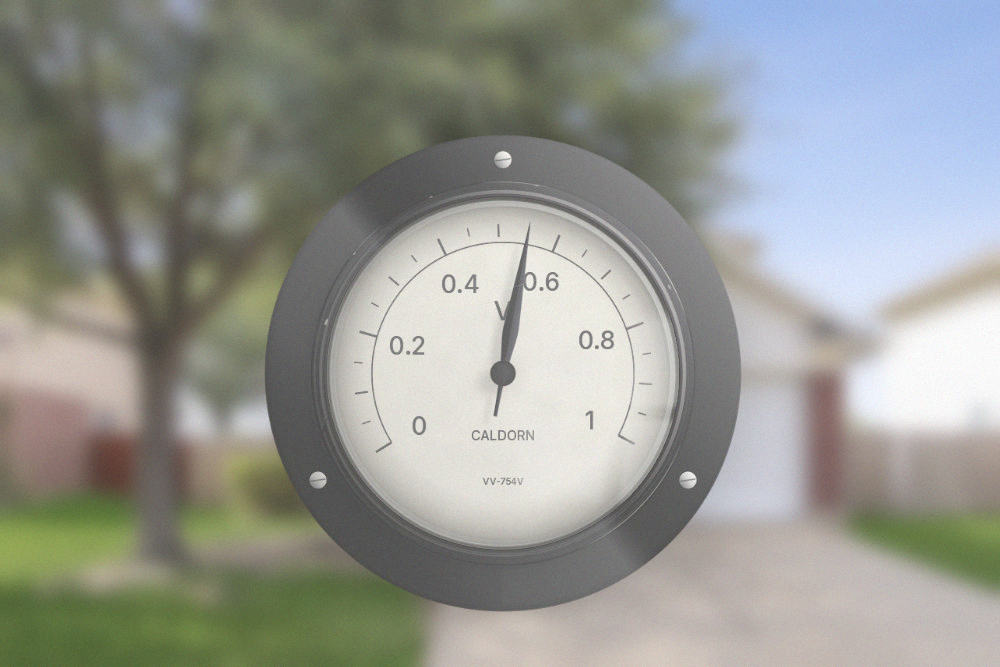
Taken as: 0.55 V
